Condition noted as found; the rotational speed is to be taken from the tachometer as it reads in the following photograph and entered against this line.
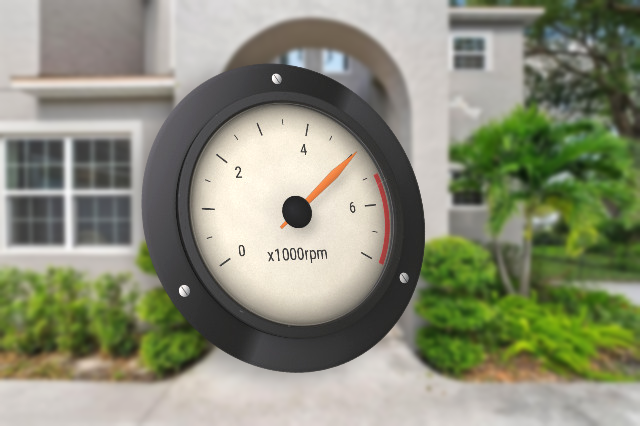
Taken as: 5000 rpm
